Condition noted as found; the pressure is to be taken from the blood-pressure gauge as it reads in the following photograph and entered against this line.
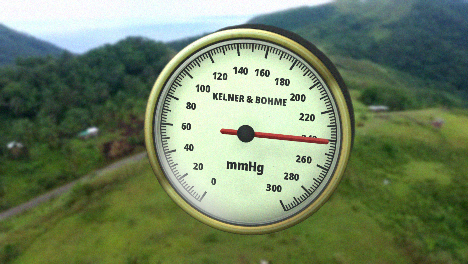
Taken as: 240 mmHg
